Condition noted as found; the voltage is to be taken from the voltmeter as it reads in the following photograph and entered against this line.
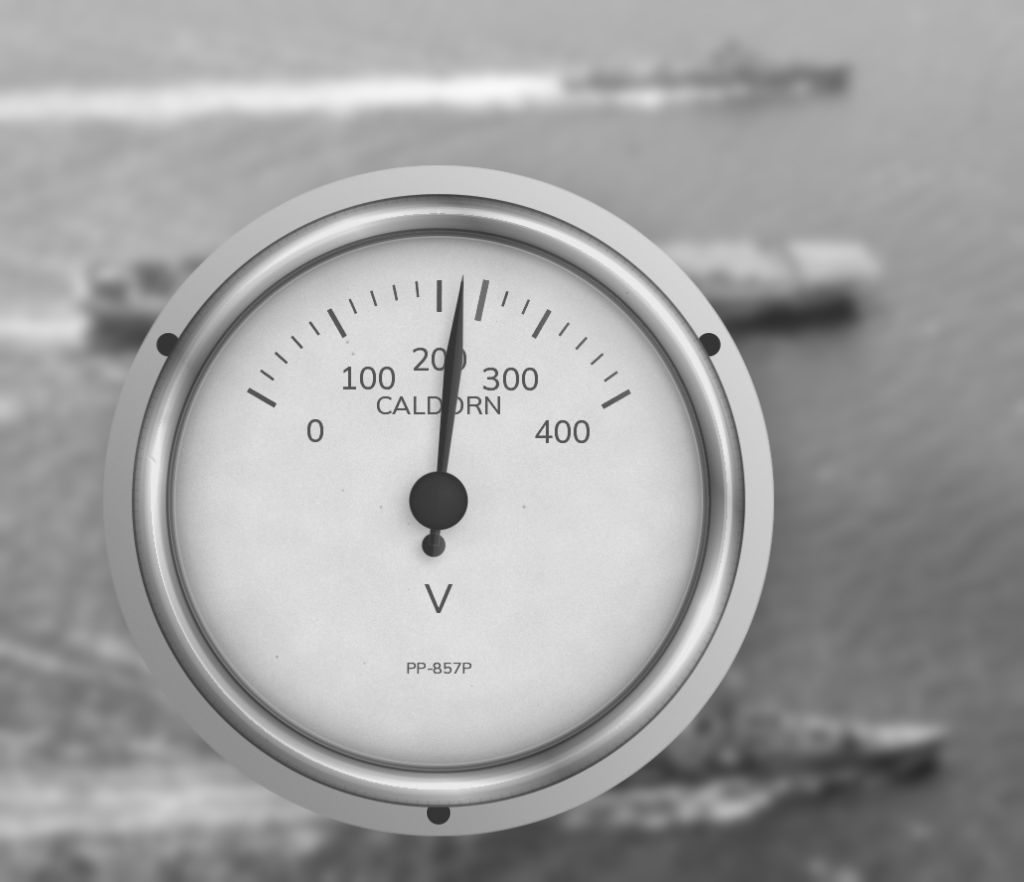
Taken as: 220 V
